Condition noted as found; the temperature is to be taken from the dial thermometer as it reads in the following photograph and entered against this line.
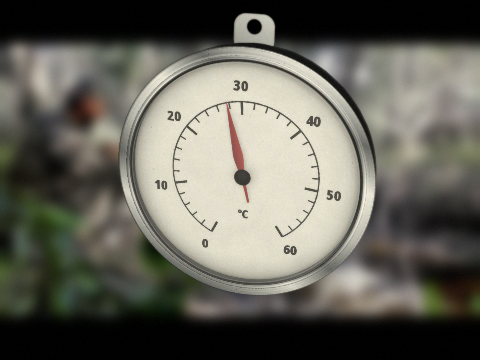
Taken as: 28 °C
